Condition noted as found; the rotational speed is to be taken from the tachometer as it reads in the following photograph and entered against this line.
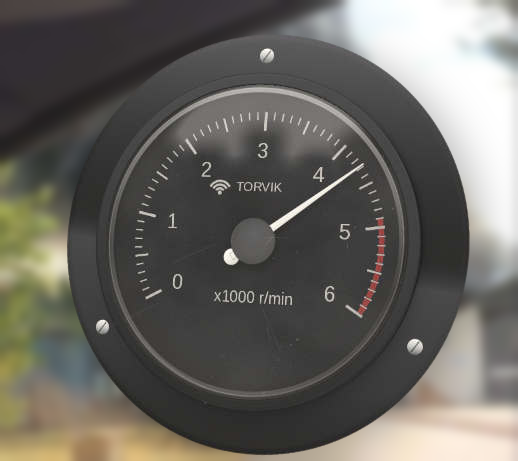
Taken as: 4300 rpm
